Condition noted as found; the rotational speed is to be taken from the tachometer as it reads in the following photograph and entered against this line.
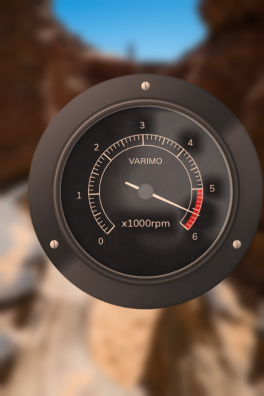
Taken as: 5600 rpm
